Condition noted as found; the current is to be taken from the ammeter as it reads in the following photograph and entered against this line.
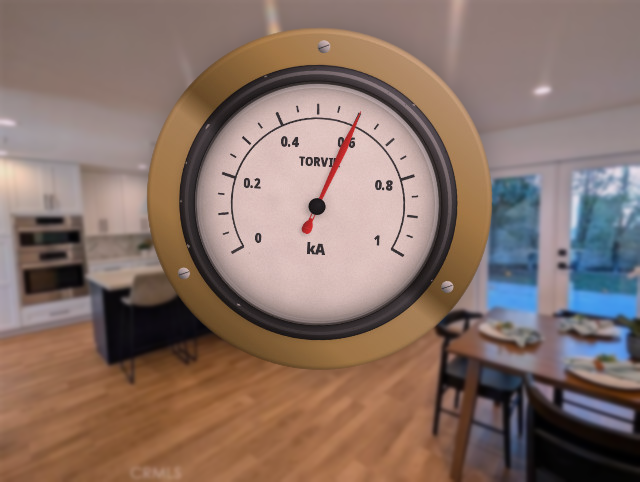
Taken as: 0.6 kA
